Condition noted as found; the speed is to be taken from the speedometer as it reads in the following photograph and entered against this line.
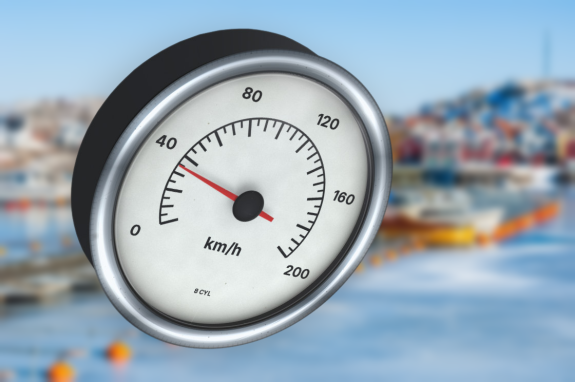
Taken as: 35 km/h
